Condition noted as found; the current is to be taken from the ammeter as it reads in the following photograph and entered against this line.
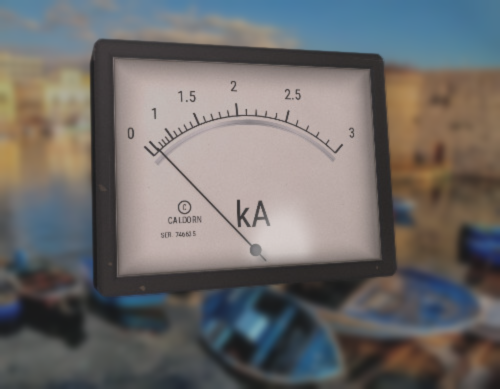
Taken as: 0.5 kA
